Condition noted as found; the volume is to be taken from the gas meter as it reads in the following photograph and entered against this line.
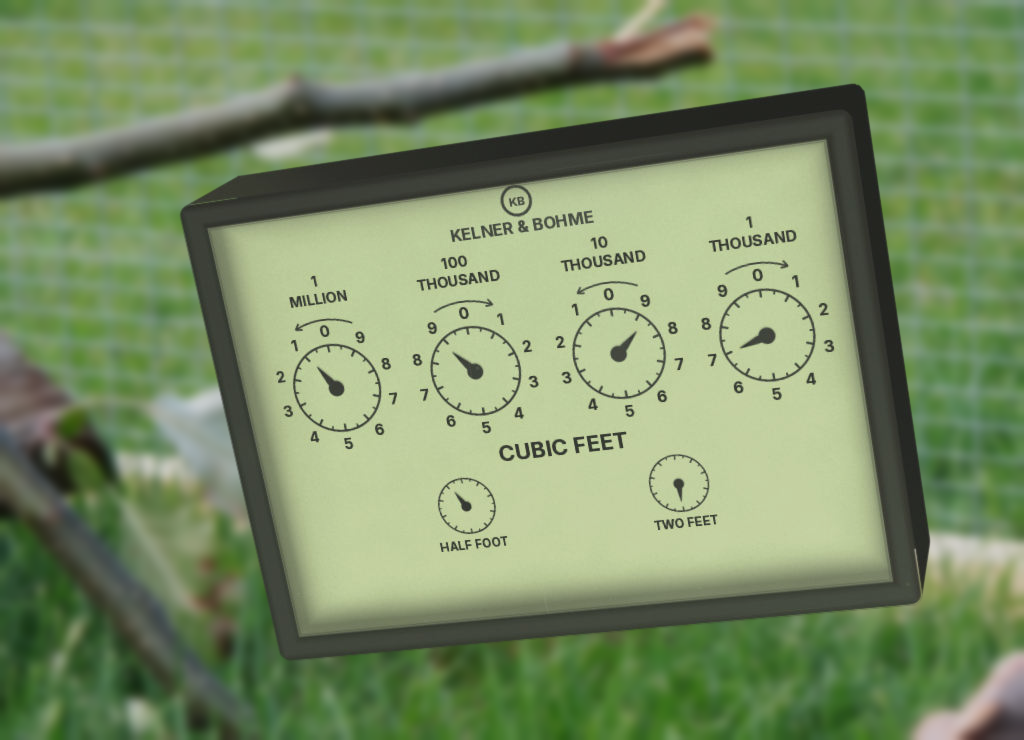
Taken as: 88700 ft³
